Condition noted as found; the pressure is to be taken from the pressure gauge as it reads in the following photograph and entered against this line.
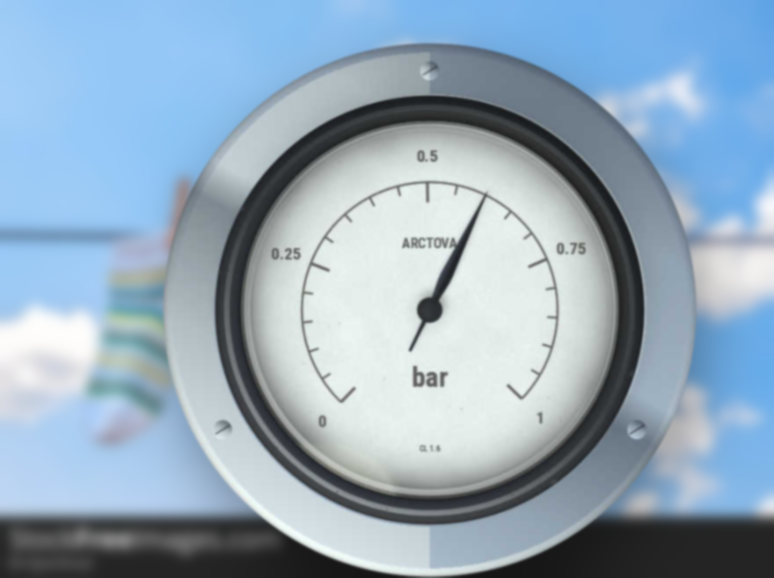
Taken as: 0.6 bar
